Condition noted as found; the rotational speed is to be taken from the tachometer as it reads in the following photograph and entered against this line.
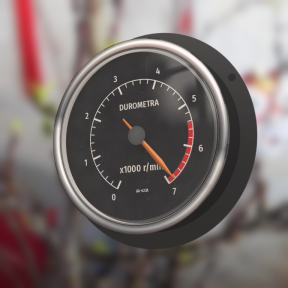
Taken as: 6800 rpm
